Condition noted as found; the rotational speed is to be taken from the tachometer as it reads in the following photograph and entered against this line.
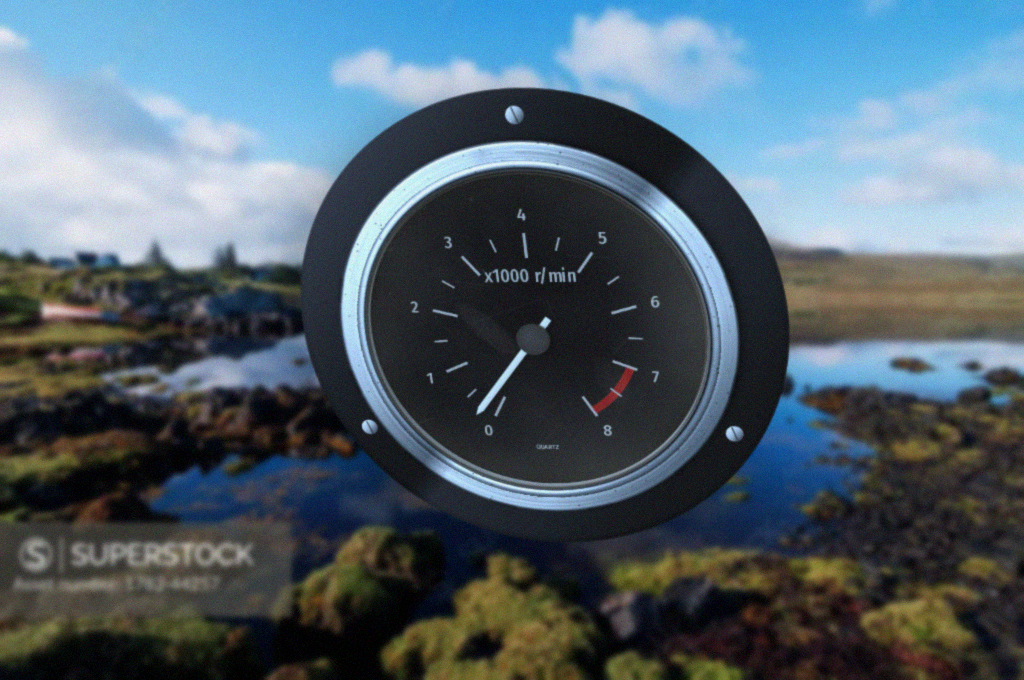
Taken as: 250 rpm
